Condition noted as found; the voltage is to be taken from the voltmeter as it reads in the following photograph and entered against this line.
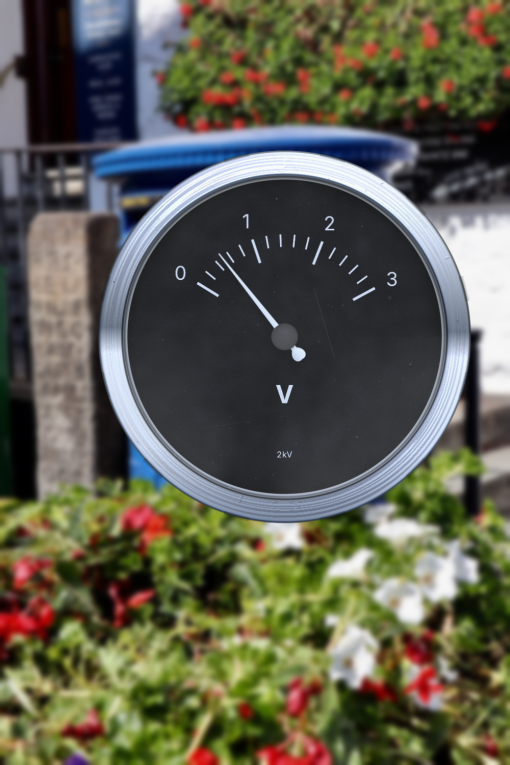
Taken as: 0.5 V
